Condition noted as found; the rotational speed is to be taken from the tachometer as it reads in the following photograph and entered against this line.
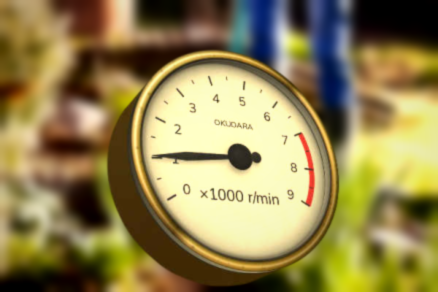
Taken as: 1000 rpm
